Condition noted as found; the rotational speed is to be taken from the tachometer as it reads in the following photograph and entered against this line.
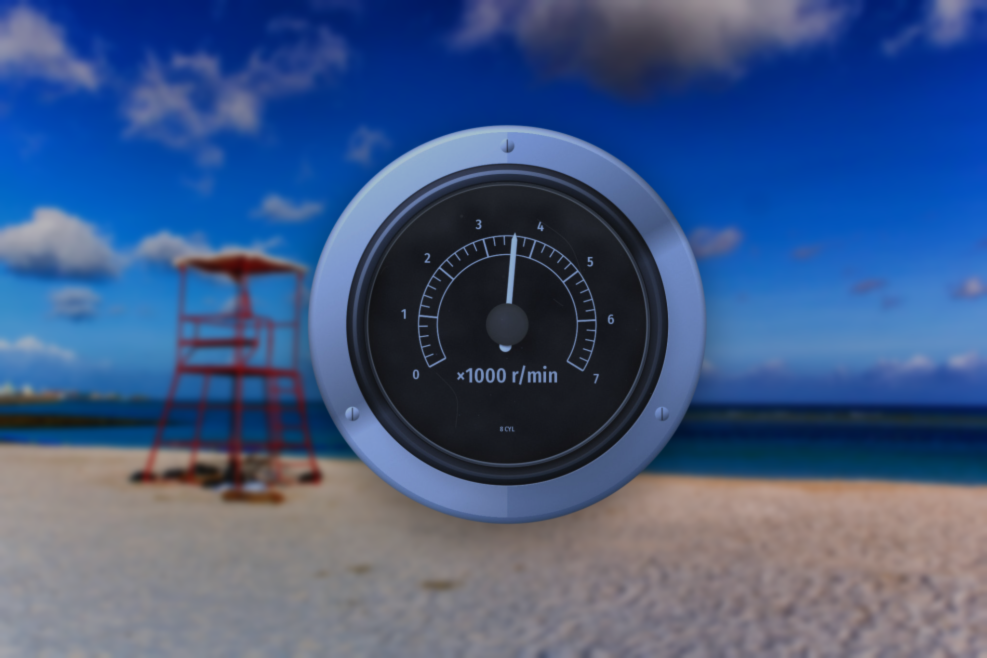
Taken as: 3600 rpm
